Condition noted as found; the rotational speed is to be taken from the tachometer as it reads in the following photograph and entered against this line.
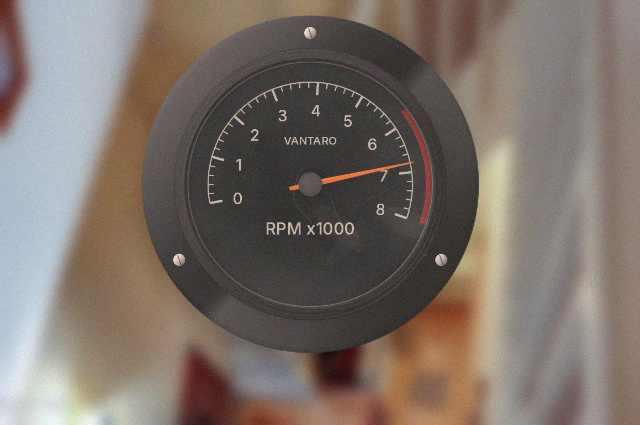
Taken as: 6800 rpm
